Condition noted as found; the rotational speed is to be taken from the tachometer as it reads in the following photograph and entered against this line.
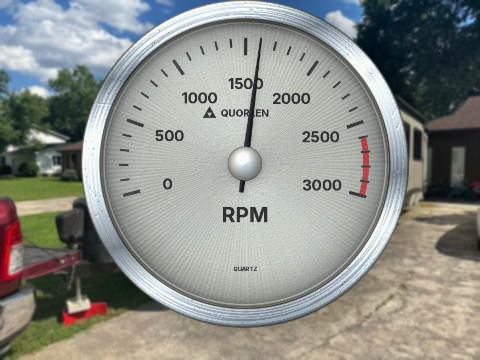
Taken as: 1600 rpm
